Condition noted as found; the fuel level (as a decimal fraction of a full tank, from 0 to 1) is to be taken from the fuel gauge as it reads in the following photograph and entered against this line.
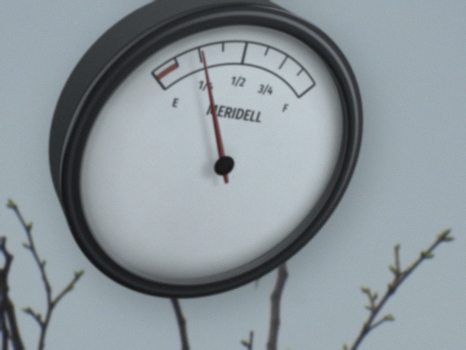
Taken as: 0.25
